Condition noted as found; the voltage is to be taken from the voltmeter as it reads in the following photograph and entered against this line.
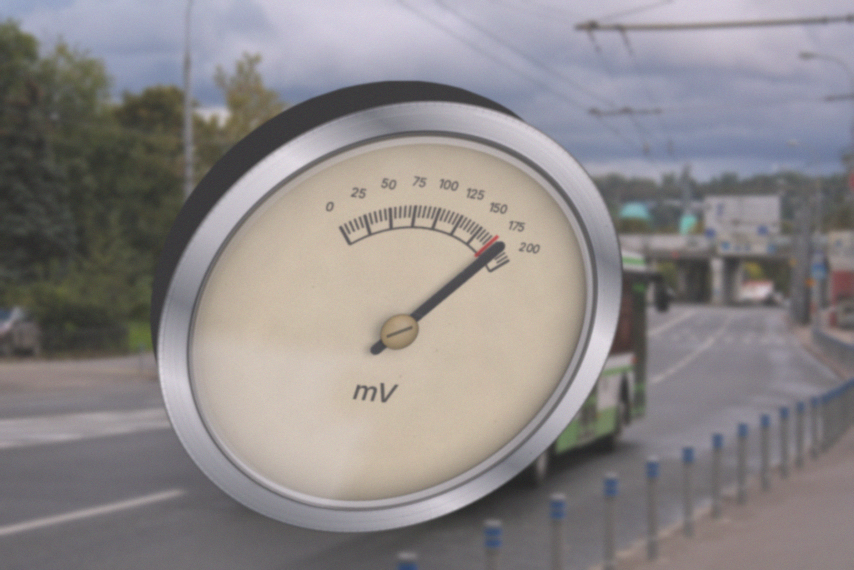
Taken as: 175 mV
